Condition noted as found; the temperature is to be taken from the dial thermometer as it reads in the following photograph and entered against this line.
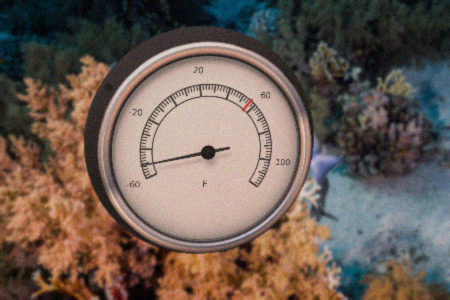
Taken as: -50 °F
